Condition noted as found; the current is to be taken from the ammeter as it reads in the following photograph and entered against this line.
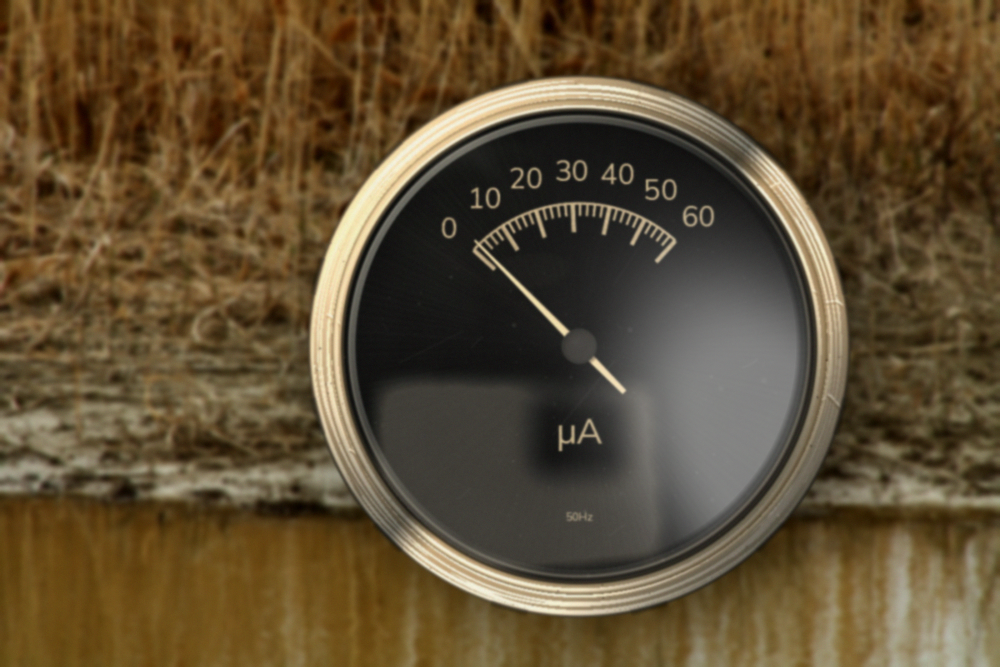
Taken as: 2 µA
